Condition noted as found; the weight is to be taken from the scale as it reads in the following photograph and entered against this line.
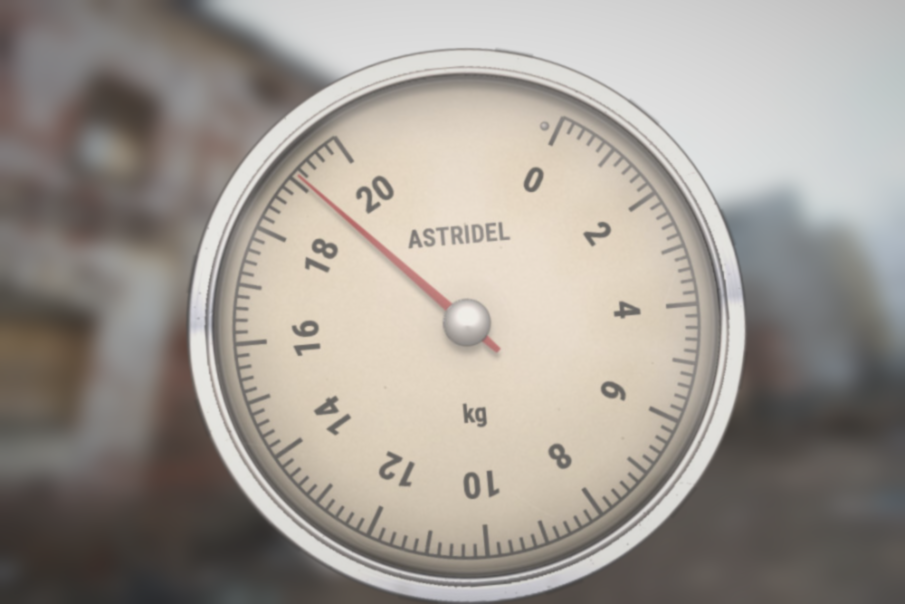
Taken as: 19.1 kg
